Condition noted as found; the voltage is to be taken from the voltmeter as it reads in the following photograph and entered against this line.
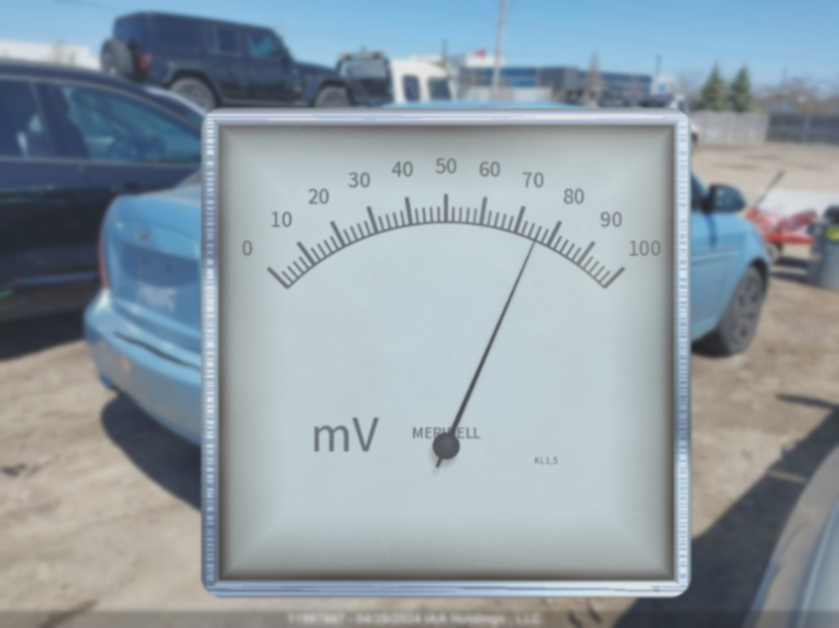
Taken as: 76 mV
